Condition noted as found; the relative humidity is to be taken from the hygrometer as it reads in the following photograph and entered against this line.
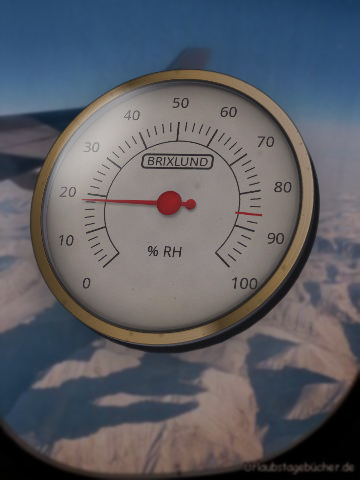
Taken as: 18 %
